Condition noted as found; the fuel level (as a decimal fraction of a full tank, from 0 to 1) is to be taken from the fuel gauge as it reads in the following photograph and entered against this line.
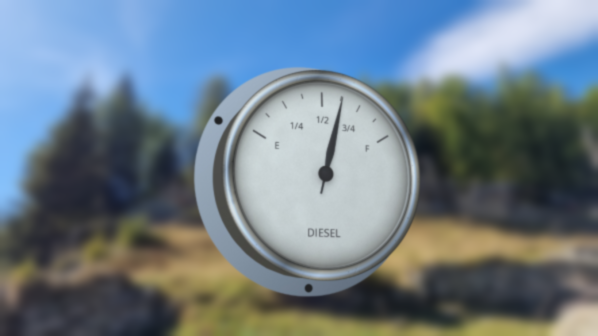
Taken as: 0.625
